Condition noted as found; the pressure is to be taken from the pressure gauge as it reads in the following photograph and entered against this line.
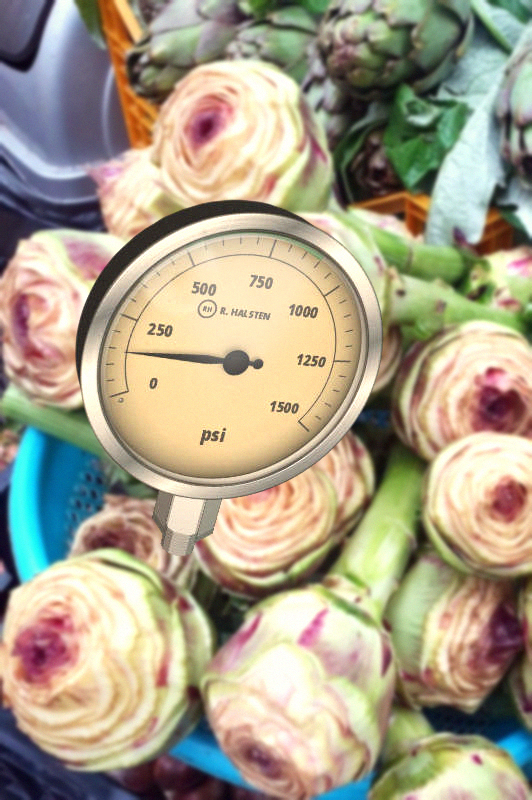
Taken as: 150 psi
